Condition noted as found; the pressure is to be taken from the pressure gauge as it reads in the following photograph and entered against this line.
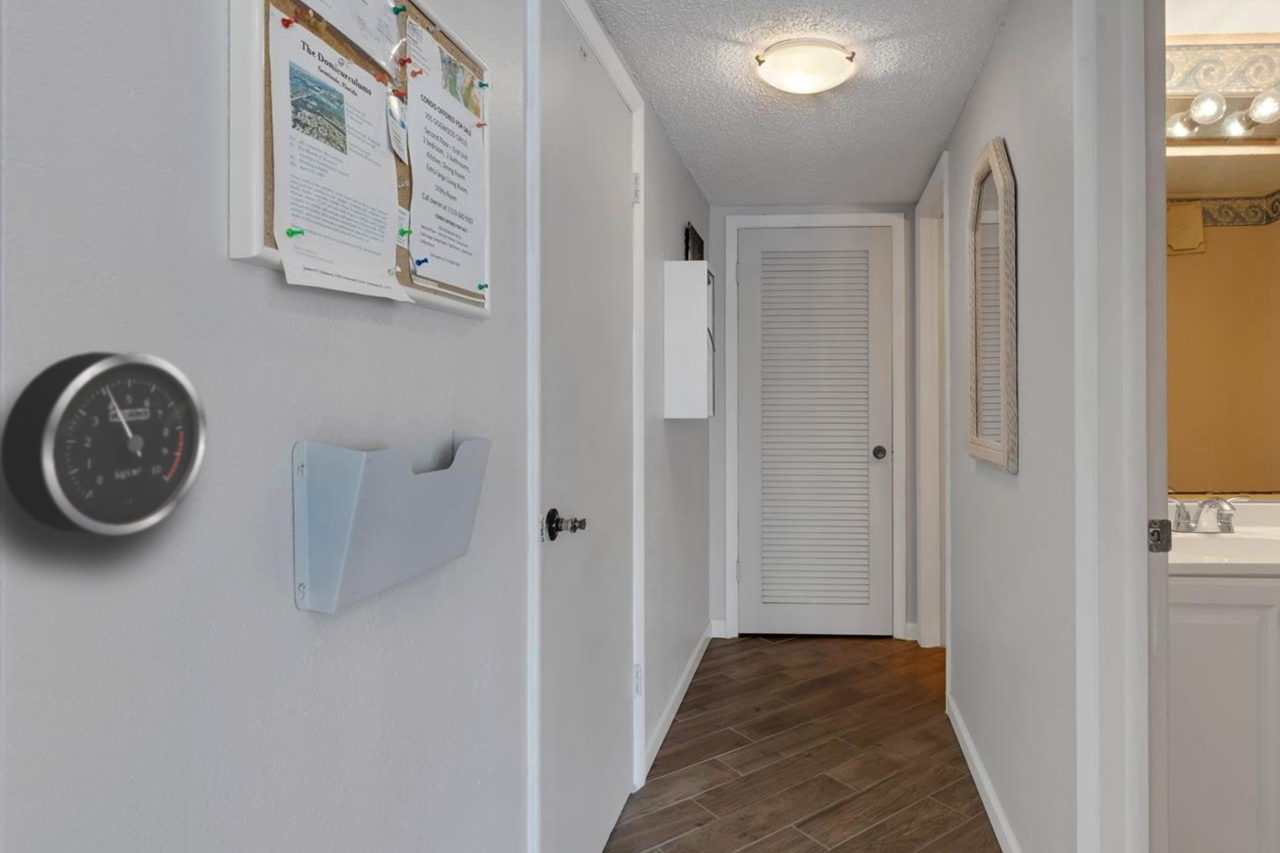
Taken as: 4 kg/cm²
